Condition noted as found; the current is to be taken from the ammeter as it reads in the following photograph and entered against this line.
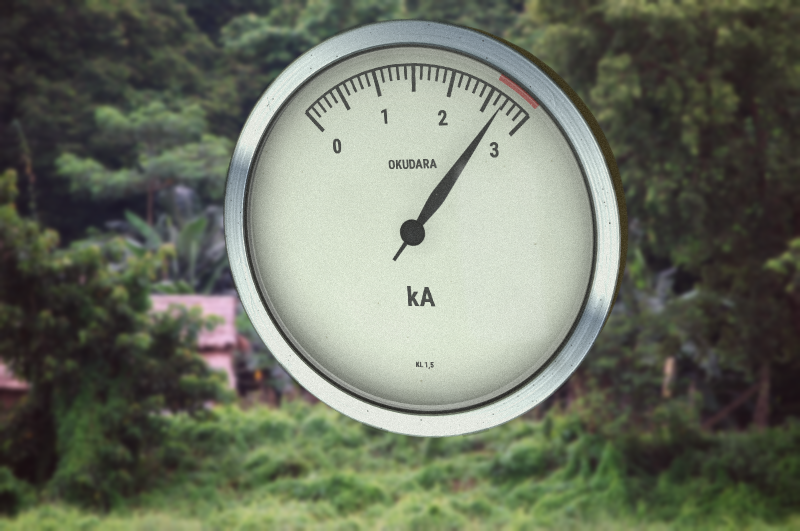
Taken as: 2.7 kA
